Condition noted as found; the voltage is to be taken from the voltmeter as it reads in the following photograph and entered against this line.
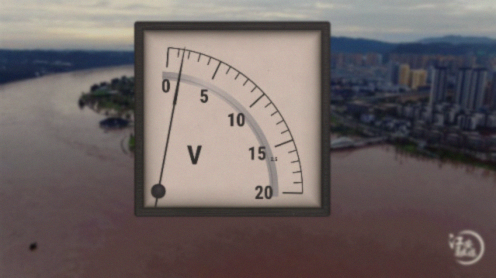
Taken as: 1.5 V
